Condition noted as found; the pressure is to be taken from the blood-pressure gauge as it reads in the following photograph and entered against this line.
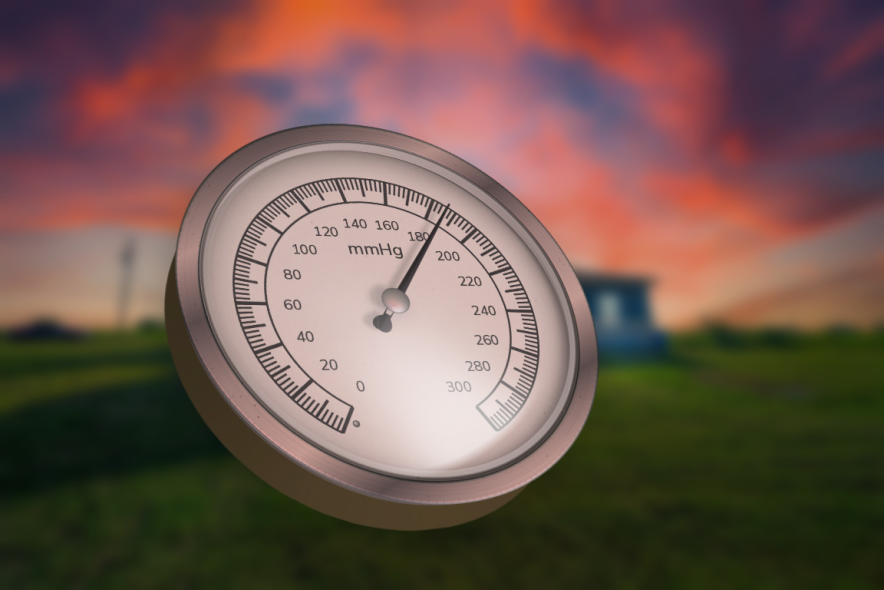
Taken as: 186 mmHg
